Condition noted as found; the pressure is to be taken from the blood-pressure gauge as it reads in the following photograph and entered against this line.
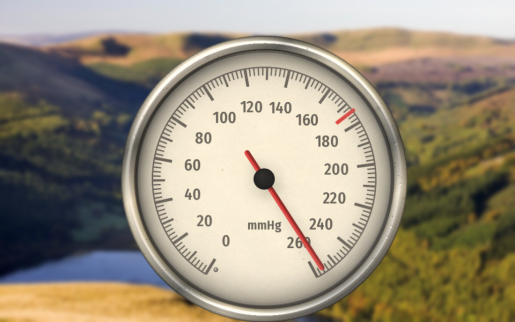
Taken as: 256 mmHg
